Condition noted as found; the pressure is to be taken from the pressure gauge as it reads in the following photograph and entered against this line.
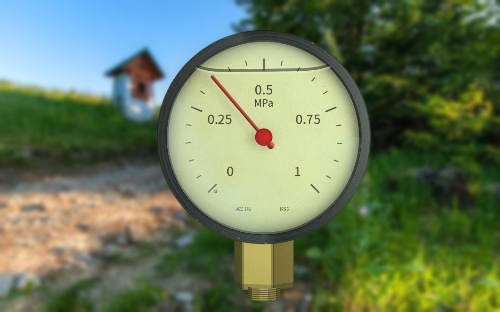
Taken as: 0.35 MPa
